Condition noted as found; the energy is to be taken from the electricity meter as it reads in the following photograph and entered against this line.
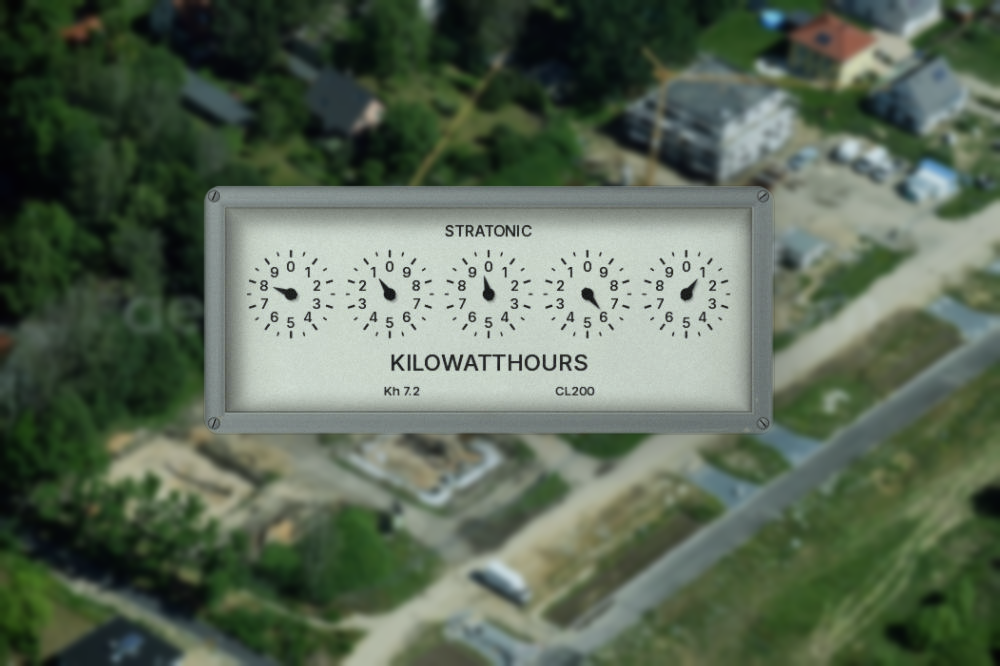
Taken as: 80961 kWh
